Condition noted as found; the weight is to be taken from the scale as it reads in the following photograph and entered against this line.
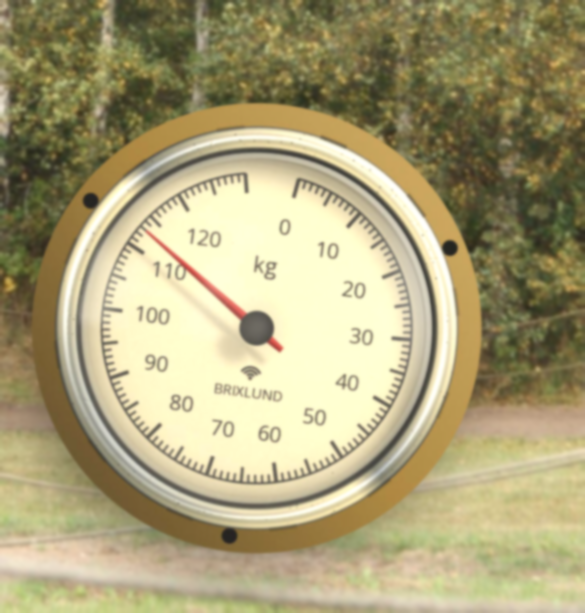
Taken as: 113 kg
